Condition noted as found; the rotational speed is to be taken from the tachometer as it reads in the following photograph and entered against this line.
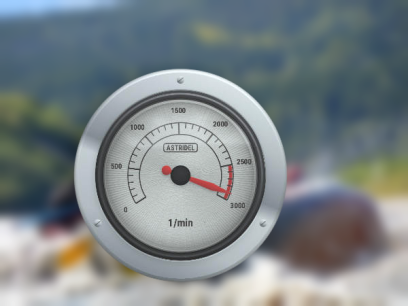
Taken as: 2900 rpm
